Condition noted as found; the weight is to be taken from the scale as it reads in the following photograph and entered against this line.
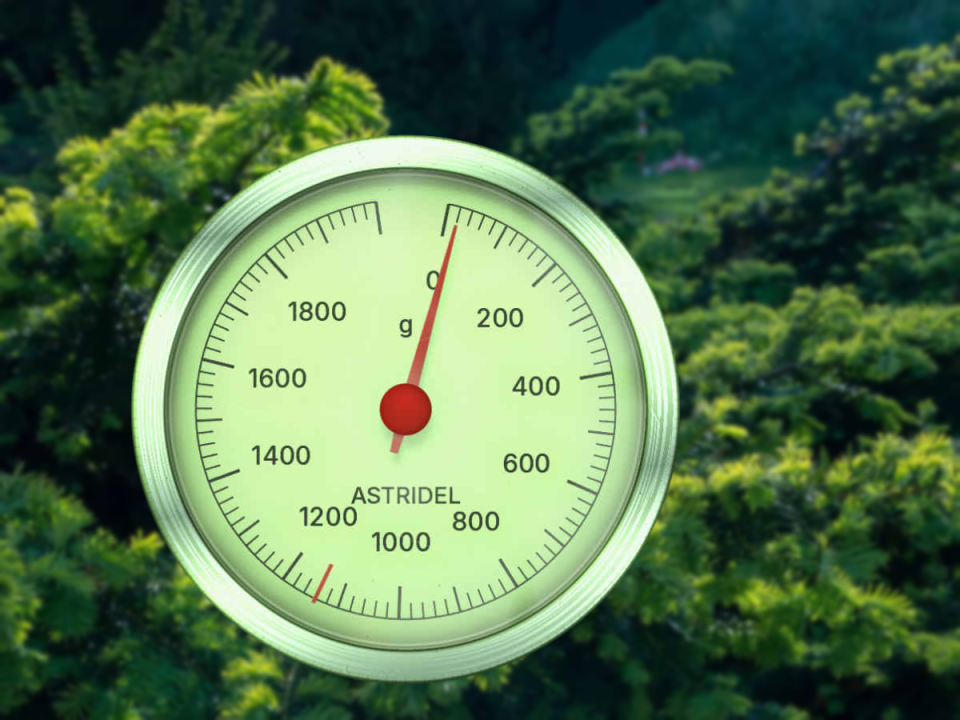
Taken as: 20 g
